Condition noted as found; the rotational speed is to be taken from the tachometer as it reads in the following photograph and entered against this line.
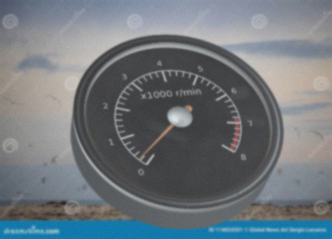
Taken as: 200 rpm
